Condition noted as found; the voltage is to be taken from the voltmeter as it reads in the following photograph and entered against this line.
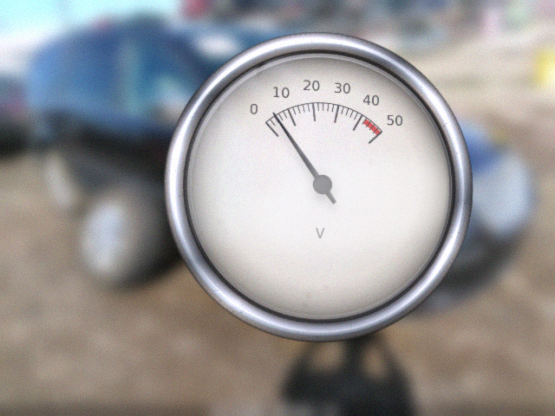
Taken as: 4 V
